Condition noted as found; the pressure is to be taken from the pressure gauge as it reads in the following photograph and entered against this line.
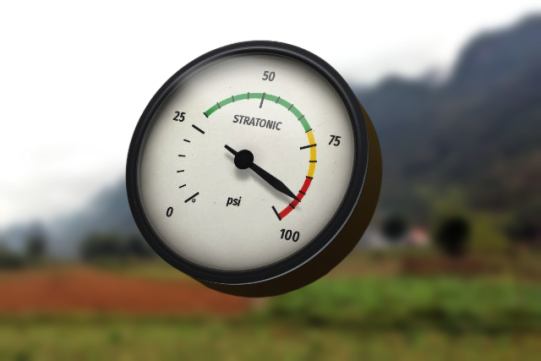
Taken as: 92.5 psi
